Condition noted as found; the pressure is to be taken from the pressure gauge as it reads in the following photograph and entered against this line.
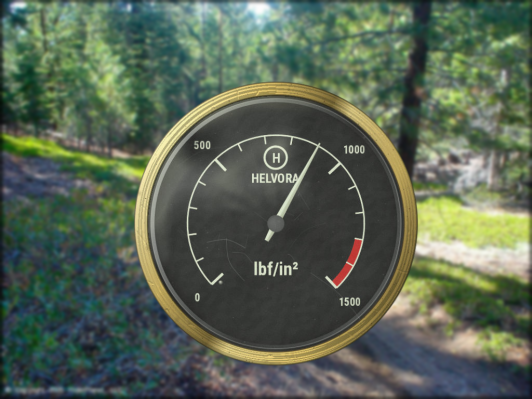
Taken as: 900 psi
